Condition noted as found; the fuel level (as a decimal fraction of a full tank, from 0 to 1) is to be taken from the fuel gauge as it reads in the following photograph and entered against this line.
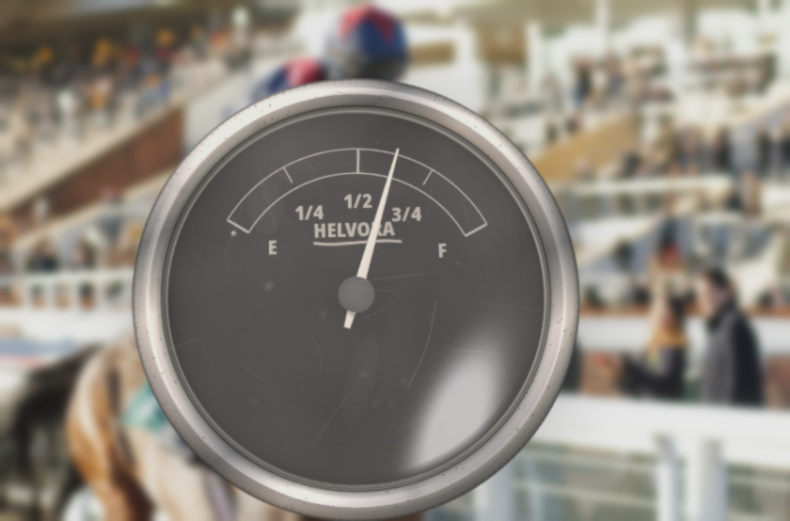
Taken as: 0.625
